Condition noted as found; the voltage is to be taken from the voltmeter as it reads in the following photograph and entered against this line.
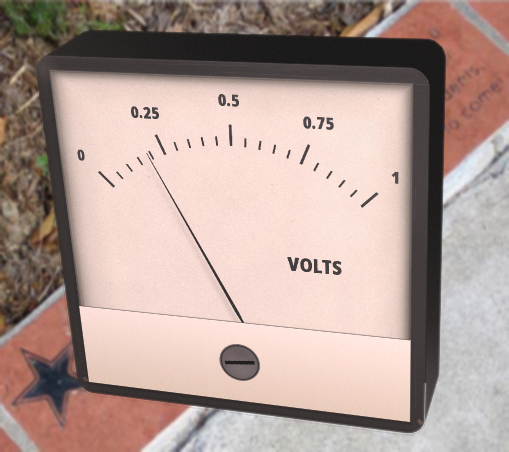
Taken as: 0.2 V
